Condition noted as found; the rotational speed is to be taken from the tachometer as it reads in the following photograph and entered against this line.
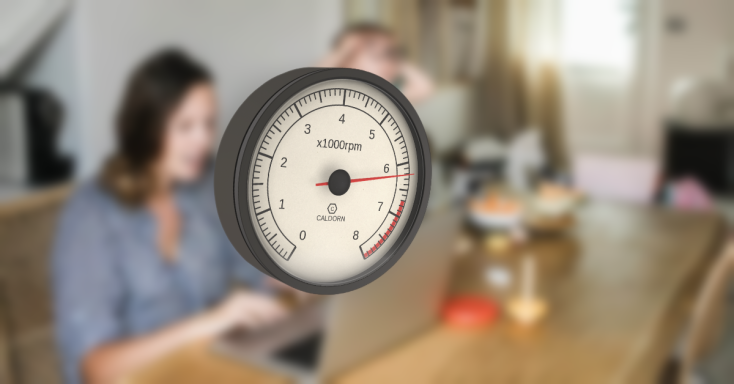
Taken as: 6200 rpm
